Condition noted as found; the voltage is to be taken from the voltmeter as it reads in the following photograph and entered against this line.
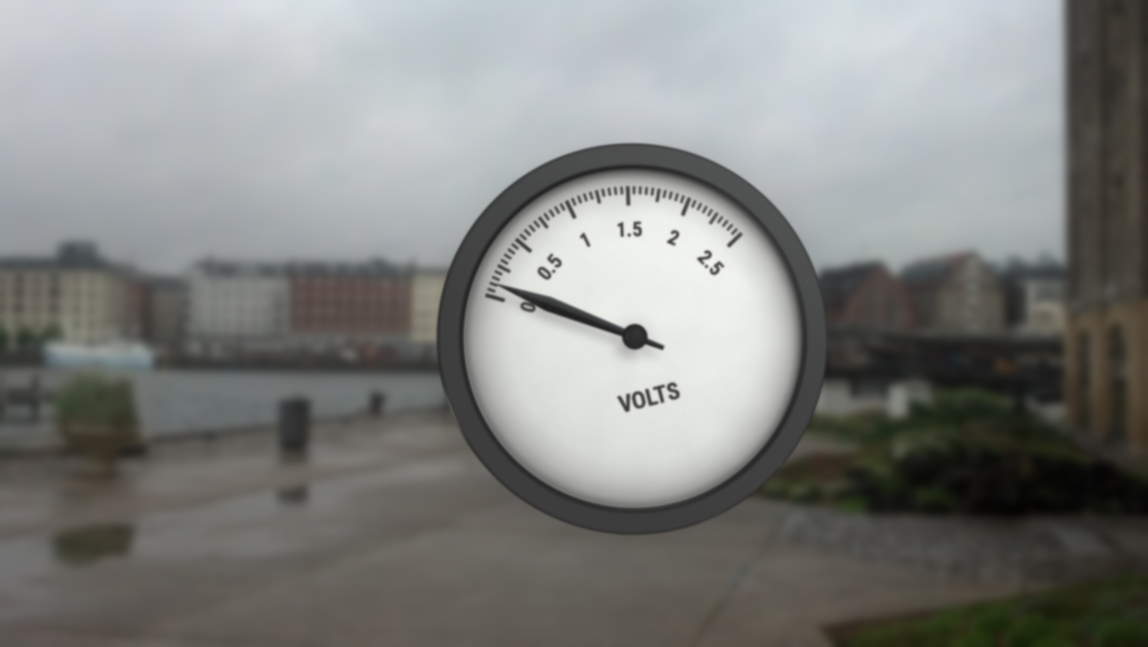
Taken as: 0.1 V
